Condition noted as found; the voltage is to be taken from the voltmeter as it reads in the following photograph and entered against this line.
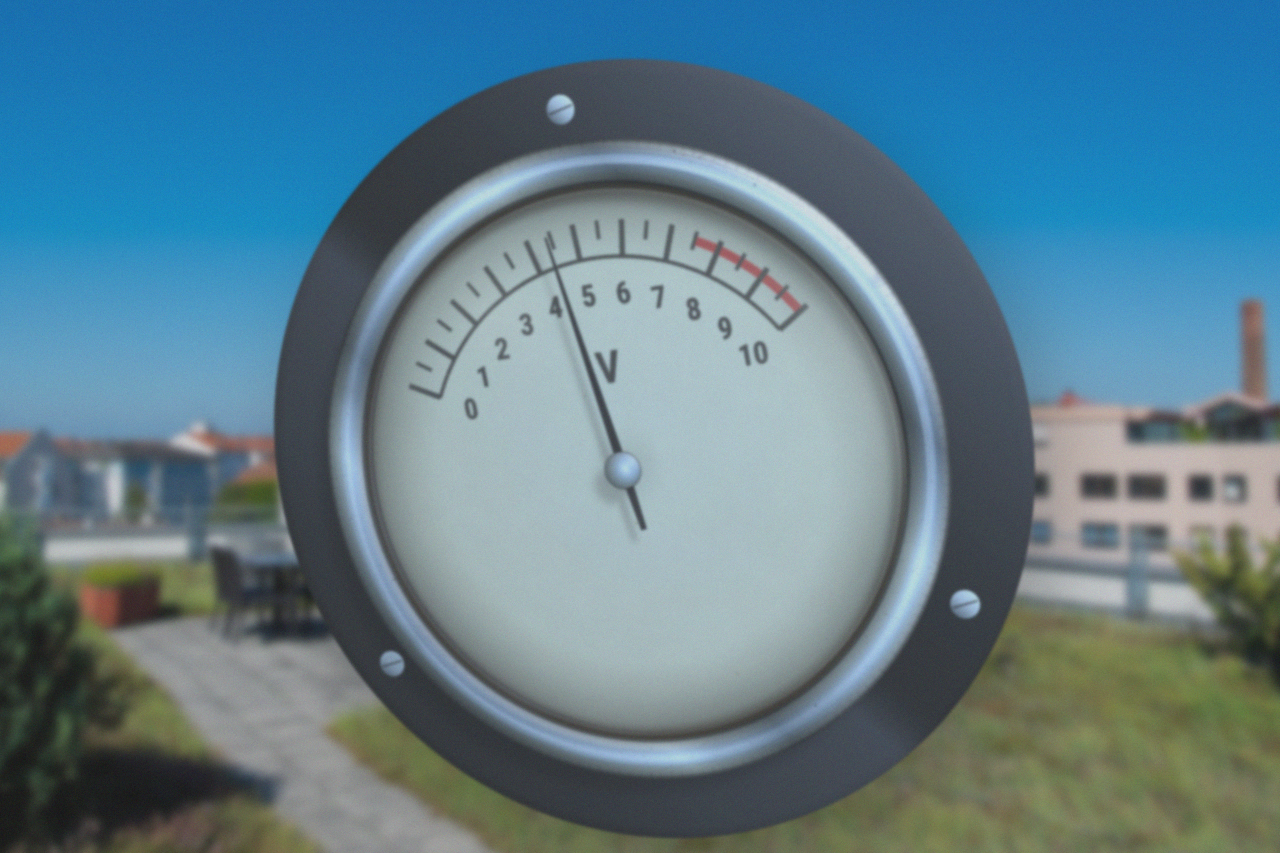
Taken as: 4.5 V
